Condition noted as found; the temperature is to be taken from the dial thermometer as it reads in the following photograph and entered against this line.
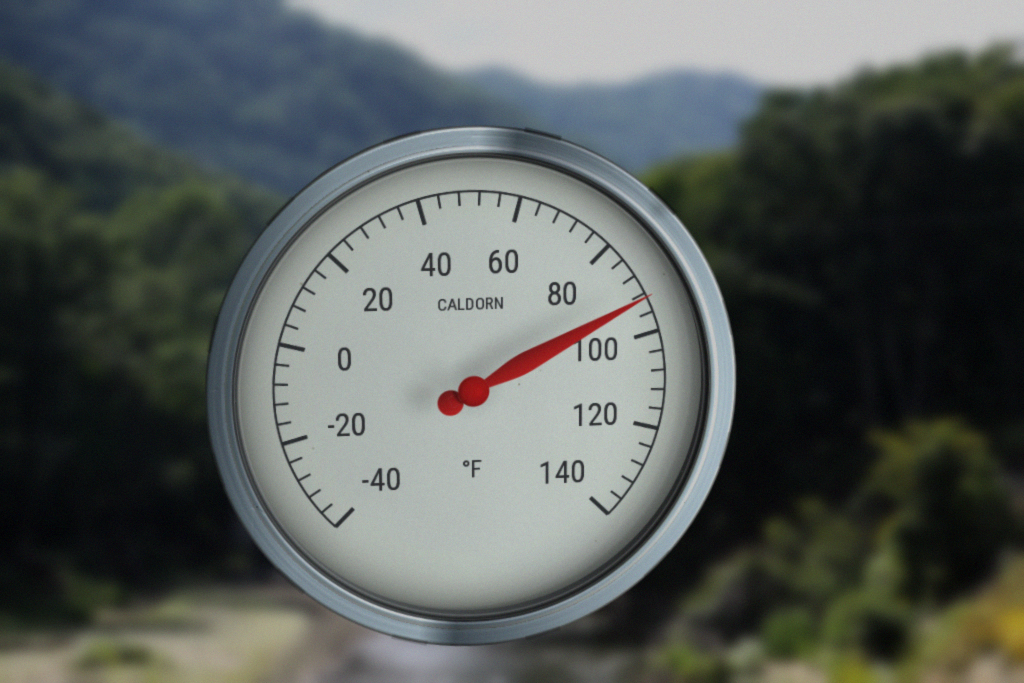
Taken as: 92 °F
